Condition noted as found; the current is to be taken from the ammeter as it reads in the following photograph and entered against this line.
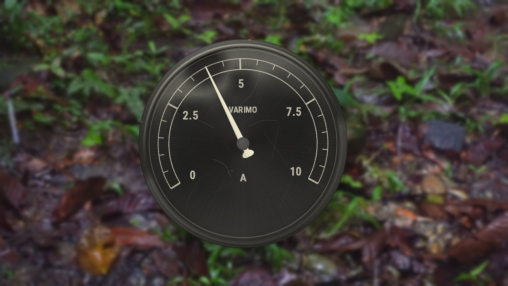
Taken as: 4 A
